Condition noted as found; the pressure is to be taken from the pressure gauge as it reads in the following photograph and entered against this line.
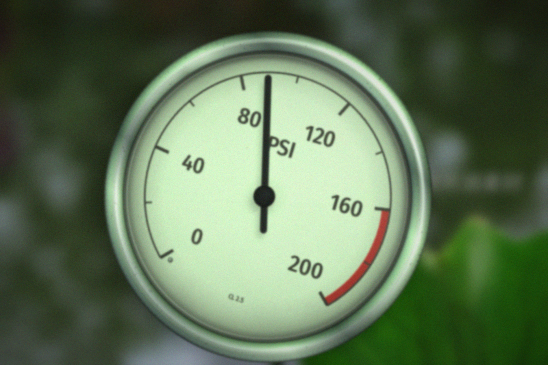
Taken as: 90 psi
